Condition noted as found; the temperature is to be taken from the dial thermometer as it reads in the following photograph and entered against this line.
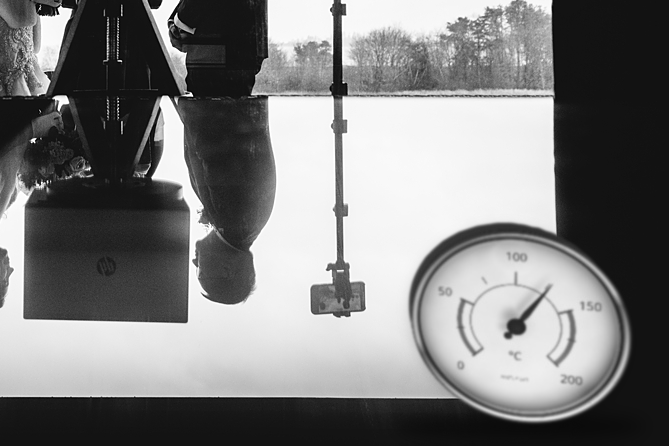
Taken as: 125 °C
